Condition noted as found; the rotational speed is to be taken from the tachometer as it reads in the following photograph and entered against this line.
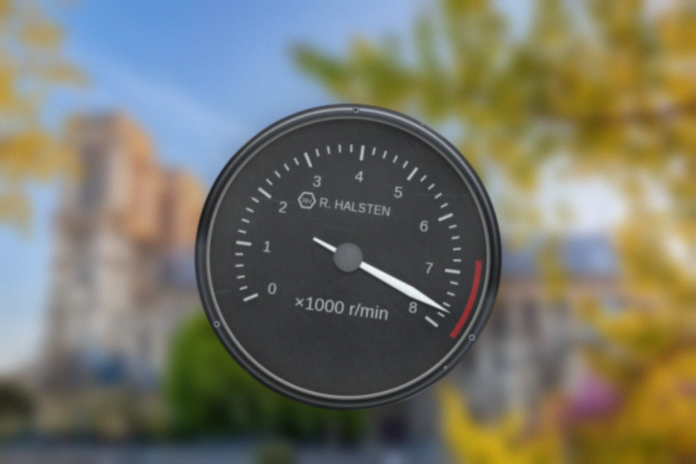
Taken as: 7700 rpm
